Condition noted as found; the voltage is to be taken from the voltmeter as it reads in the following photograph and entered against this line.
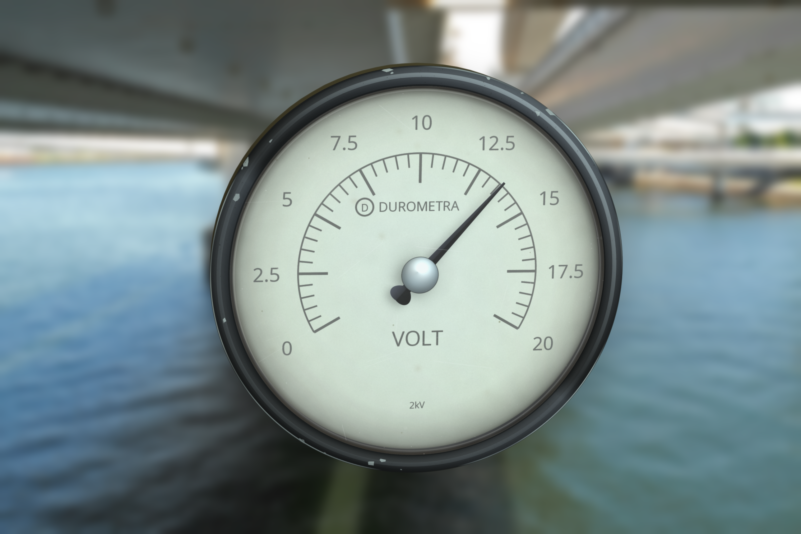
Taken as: 13.5 V
